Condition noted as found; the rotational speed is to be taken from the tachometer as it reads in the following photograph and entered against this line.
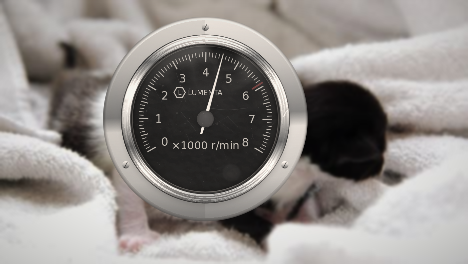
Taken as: 4500 rpm
